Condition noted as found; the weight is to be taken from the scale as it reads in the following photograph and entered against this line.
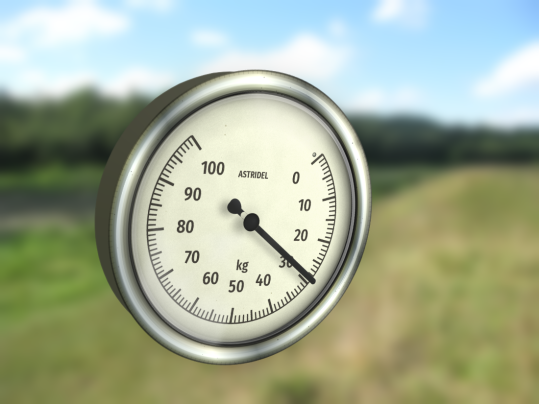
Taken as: 29 kg
